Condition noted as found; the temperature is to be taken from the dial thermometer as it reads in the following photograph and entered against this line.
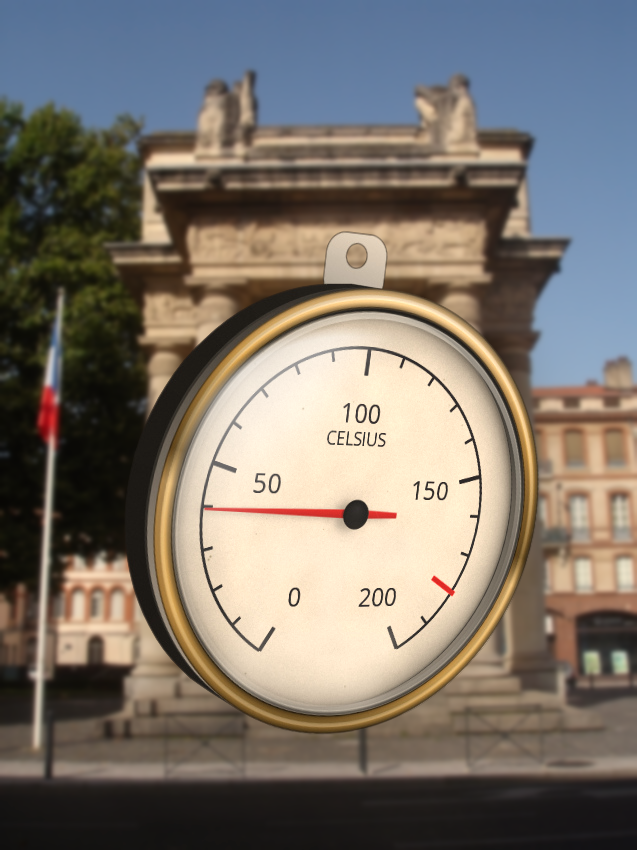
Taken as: 40 °C
